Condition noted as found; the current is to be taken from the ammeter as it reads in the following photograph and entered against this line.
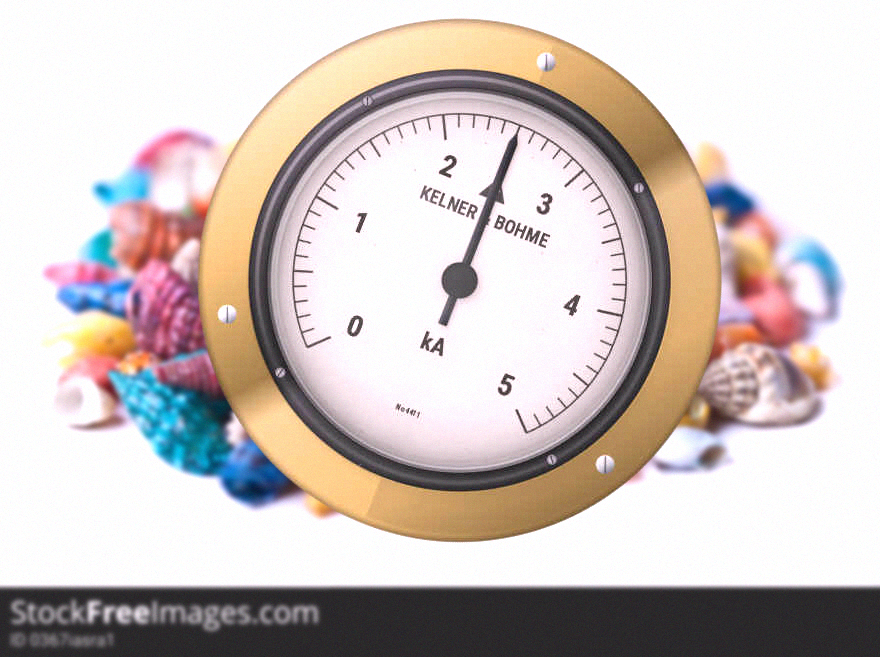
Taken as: 2.5 kA
